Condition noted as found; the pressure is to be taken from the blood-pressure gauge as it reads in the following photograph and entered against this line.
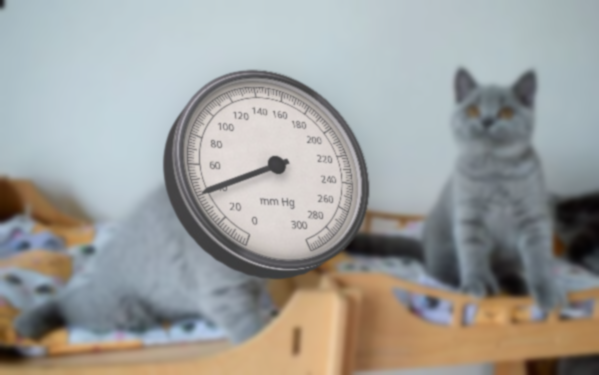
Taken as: 40 mmHg
